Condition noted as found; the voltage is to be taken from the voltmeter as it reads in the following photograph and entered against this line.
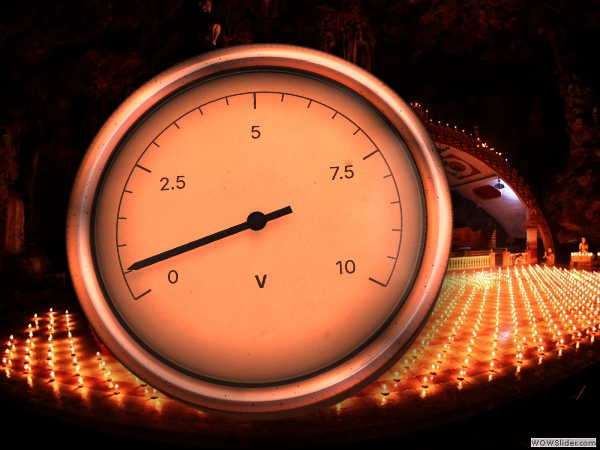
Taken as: 0.5 V
